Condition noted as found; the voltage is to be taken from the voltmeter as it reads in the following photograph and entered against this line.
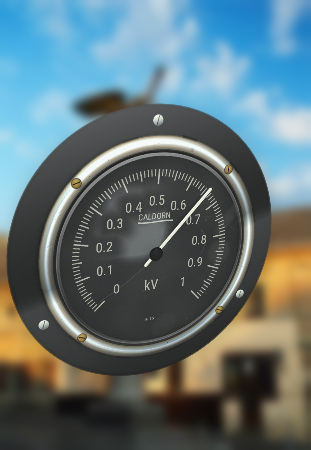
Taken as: 0.65 kV
